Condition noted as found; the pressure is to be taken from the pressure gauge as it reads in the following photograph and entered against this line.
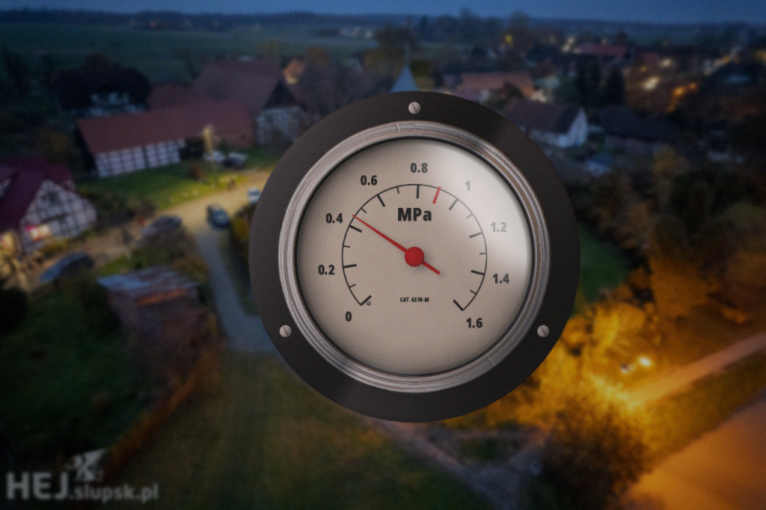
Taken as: 0.45 MPa
